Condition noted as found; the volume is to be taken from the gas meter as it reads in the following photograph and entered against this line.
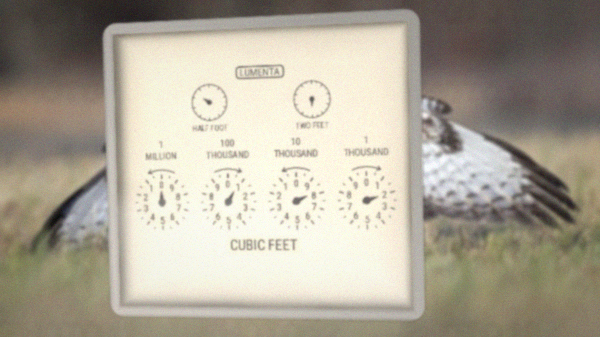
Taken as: 8200 ft³
